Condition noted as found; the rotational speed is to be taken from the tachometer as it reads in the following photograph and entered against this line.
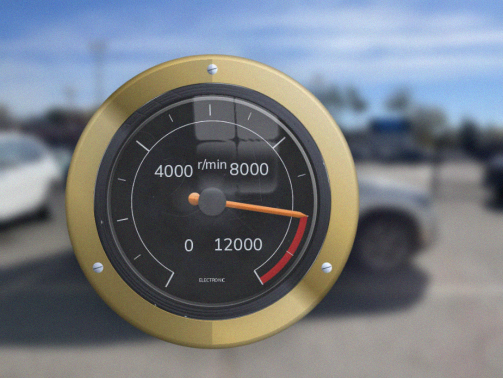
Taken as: 10000 rpm
